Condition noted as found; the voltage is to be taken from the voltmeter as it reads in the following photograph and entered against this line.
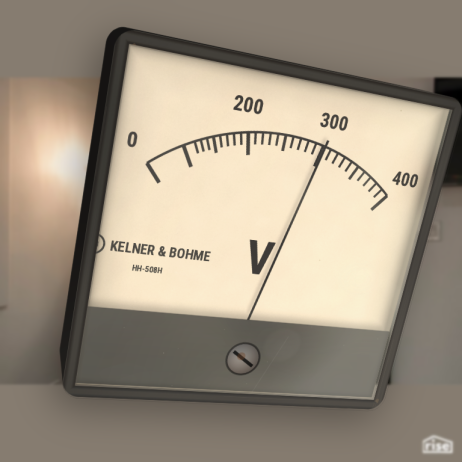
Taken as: 300 V
